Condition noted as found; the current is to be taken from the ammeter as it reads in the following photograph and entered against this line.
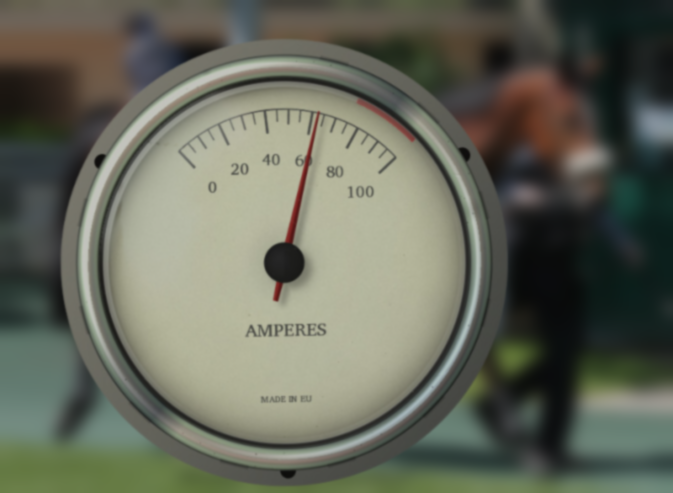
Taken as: 62.5 A
